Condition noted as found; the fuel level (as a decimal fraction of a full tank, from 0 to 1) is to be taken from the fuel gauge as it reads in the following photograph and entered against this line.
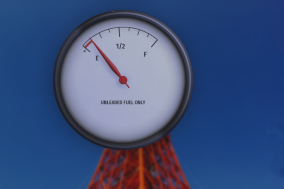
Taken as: 0.125
